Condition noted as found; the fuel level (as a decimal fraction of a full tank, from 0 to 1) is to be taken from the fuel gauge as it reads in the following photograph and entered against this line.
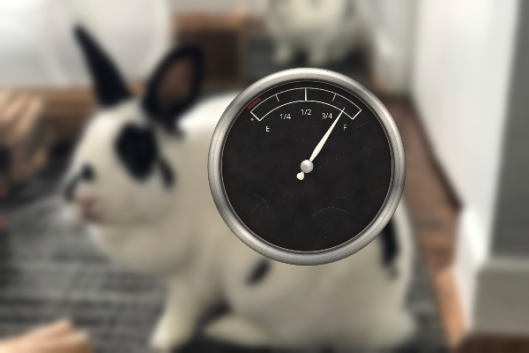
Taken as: 0.875
